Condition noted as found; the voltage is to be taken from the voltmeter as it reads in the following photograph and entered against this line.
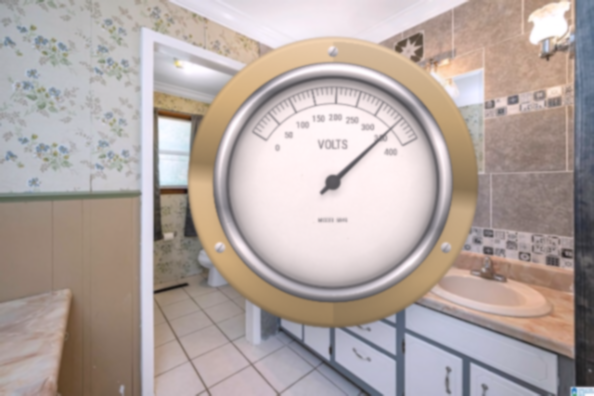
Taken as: 350 V
